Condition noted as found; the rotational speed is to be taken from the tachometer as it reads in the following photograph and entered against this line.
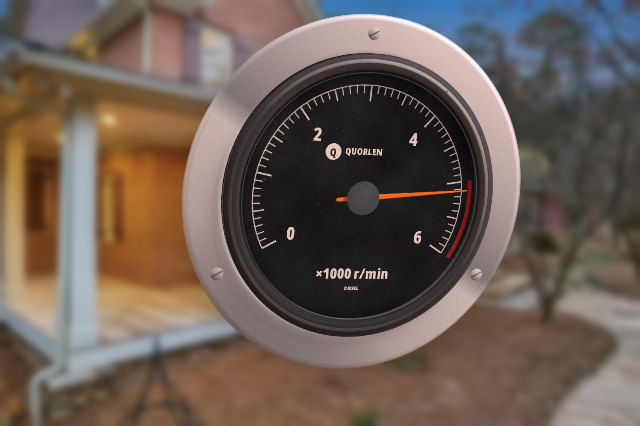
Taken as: 5100 rpm
